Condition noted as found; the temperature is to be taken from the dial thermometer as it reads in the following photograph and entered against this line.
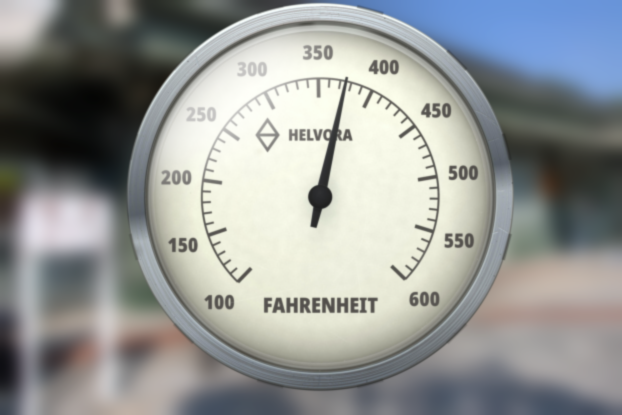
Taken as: 375 °F
